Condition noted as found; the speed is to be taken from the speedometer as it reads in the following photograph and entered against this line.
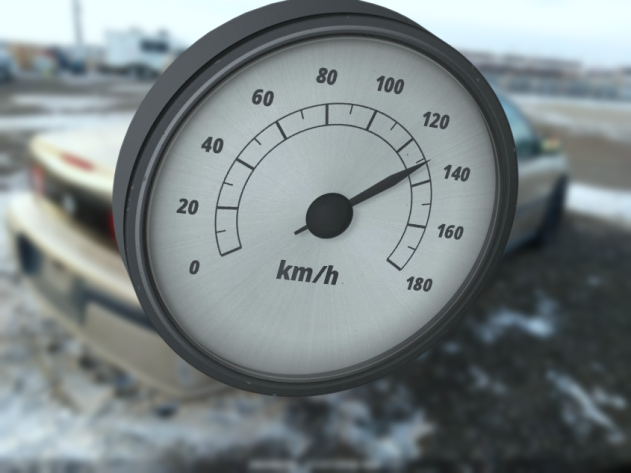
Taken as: 130 km/h
